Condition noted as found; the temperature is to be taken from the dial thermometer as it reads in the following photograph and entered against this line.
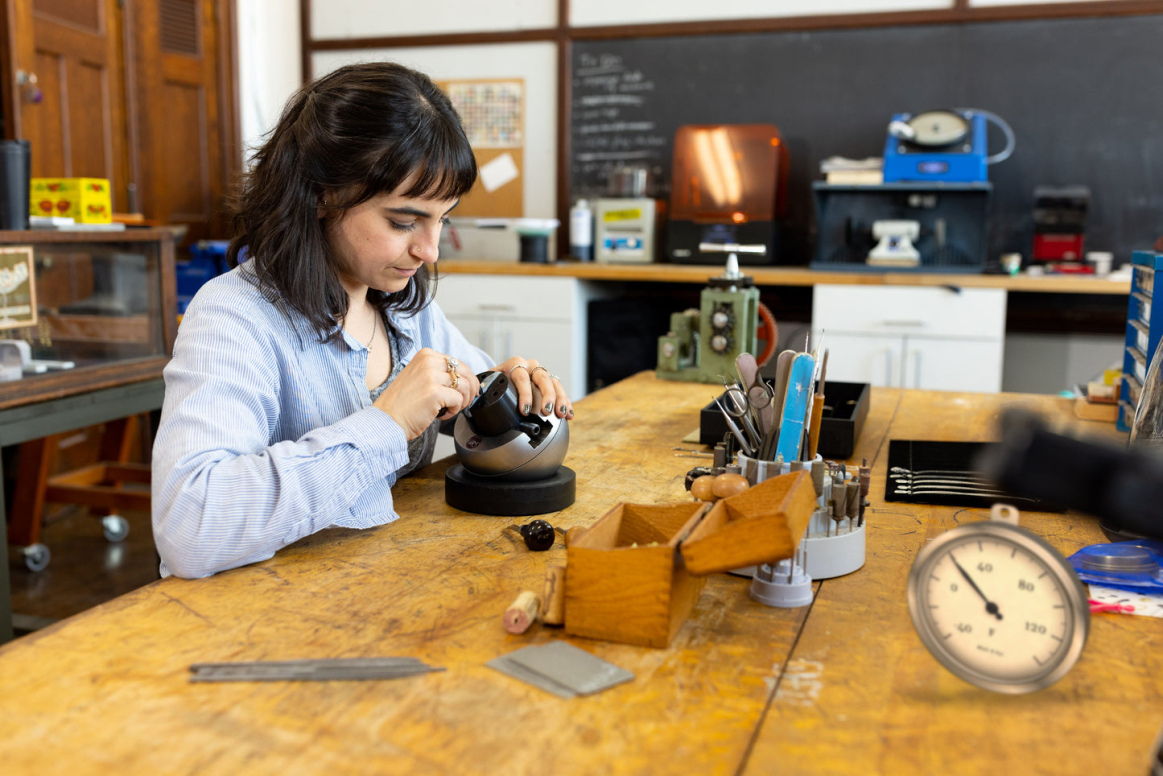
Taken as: 20 °F
